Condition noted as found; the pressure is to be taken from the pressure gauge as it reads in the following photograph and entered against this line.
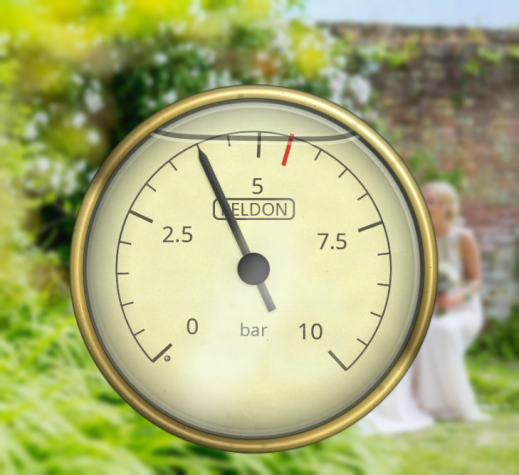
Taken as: 4 bar
